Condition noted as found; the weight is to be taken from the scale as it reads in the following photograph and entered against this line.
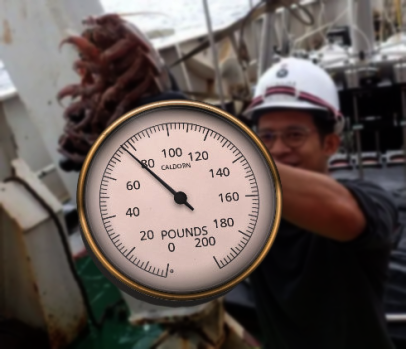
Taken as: 76 lb
